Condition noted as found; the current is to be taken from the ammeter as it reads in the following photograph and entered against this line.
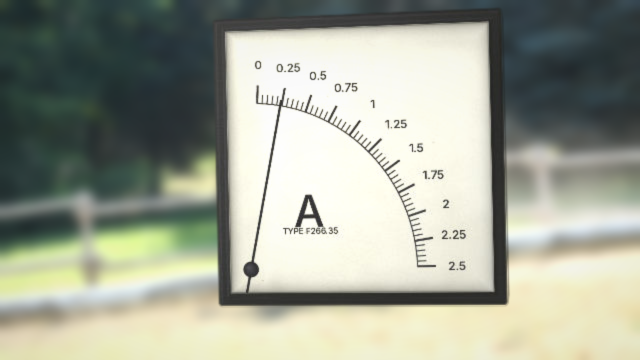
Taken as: 0.25 A
